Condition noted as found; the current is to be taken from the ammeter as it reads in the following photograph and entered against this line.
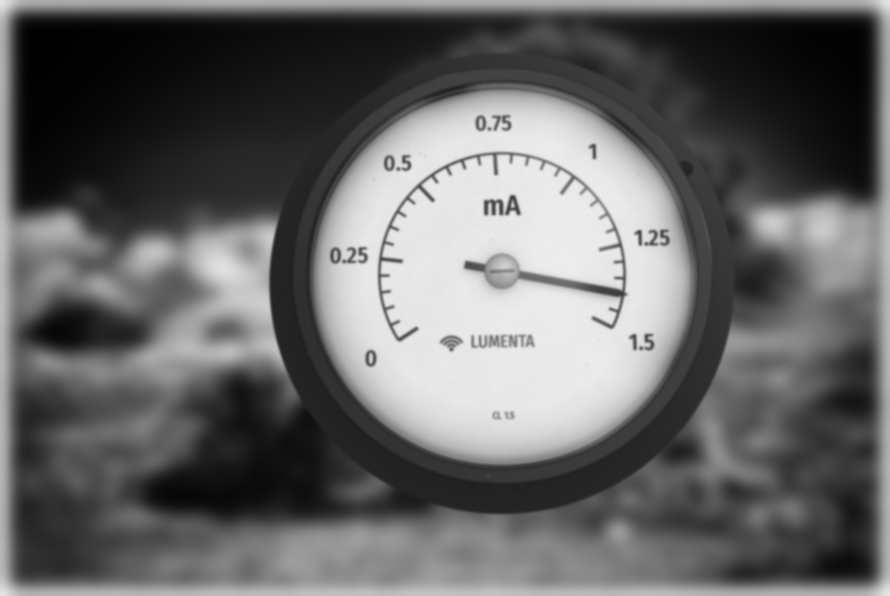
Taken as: 1.4 mA
